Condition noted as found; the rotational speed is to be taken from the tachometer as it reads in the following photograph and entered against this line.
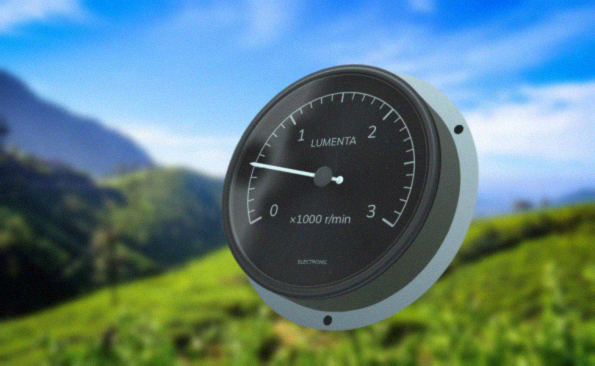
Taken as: 500 rpm
